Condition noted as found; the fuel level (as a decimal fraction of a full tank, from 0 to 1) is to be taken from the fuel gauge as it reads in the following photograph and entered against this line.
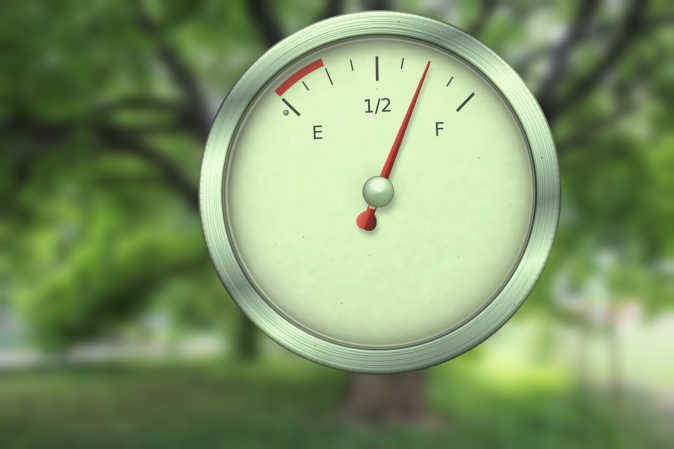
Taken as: 0.75
